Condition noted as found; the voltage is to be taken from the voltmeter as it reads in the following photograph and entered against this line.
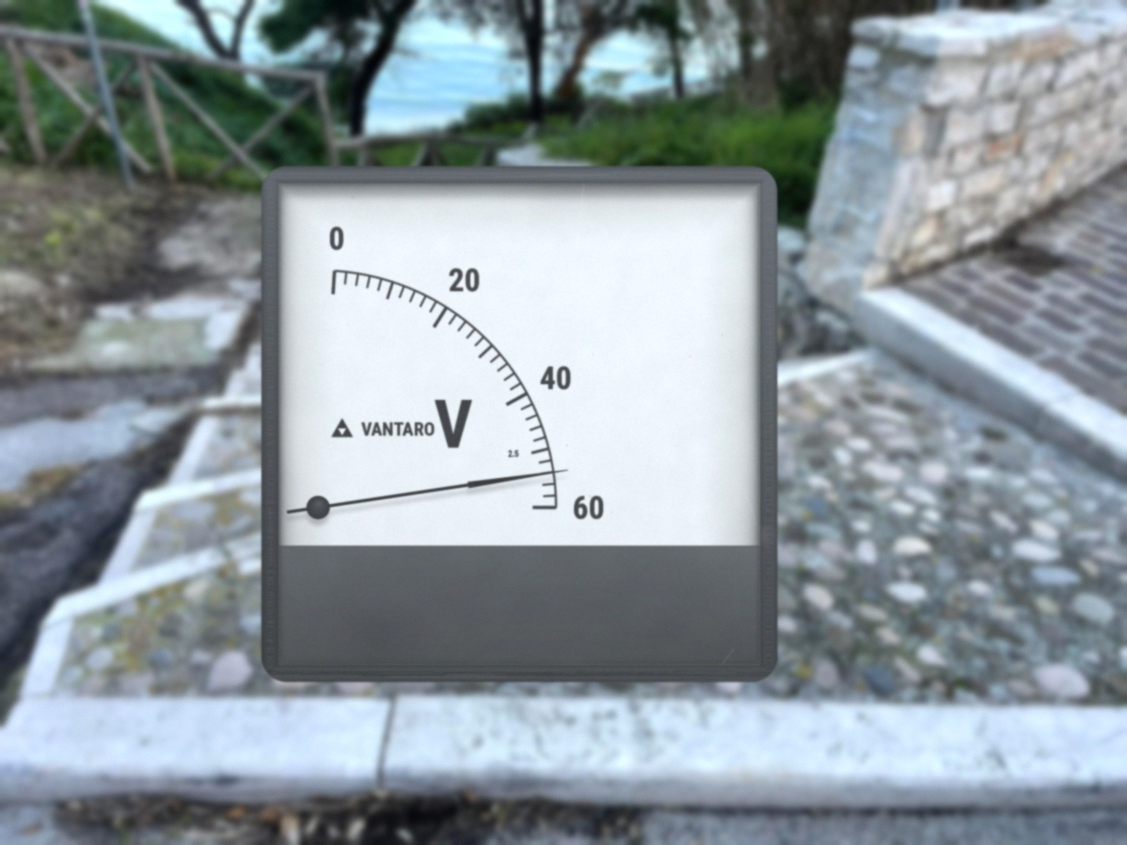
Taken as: 54 V
